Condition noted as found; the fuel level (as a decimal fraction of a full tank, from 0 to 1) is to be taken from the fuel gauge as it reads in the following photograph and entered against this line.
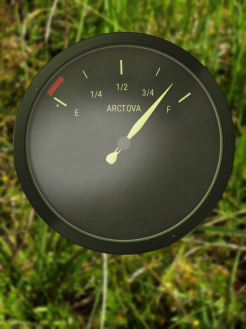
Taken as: 0.875
